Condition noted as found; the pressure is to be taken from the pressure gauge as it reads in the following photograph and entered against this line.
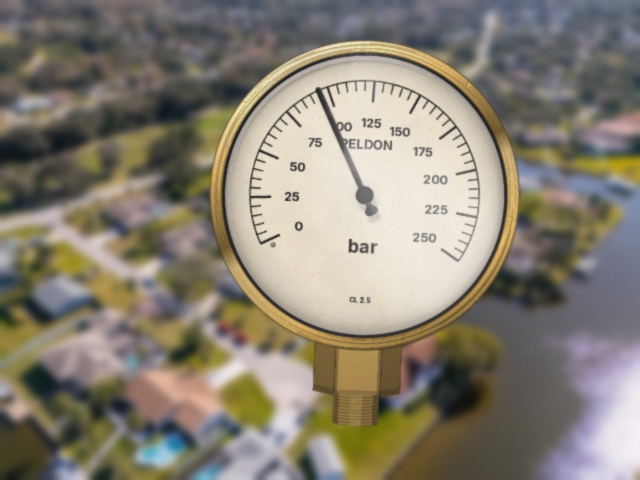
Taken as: 95 bar
